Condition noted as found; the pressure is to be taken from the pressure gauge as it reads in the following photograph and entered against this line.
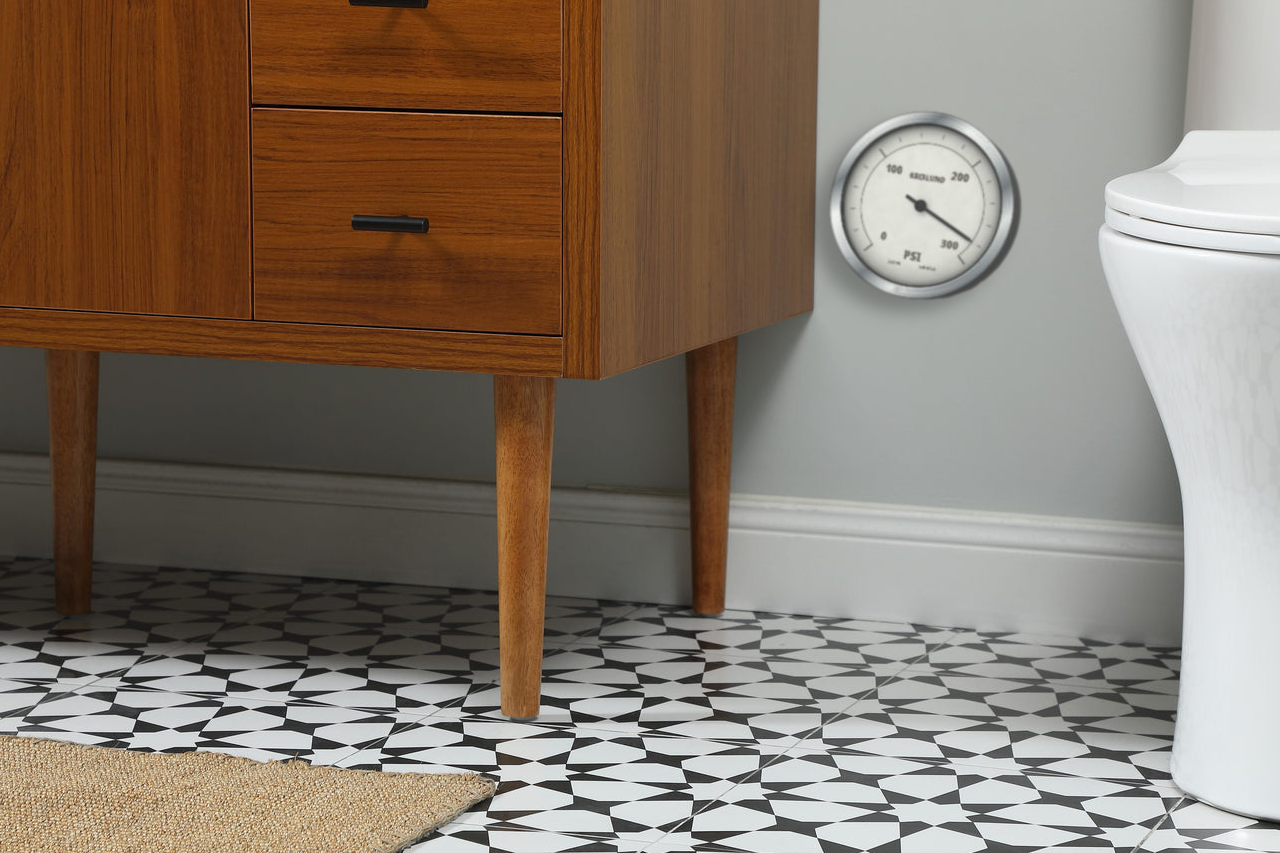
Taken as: 280 psi
